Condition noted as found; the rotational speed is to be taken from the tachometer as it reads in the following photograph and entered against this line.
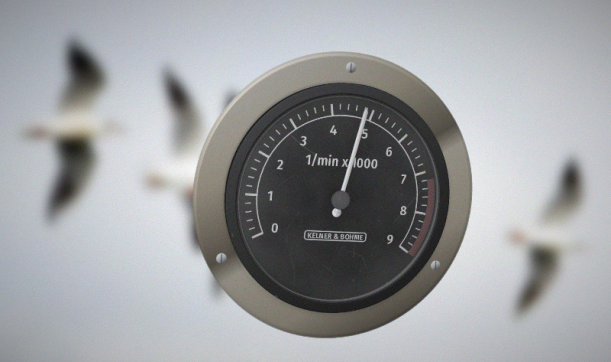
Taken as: 4800 rpm
